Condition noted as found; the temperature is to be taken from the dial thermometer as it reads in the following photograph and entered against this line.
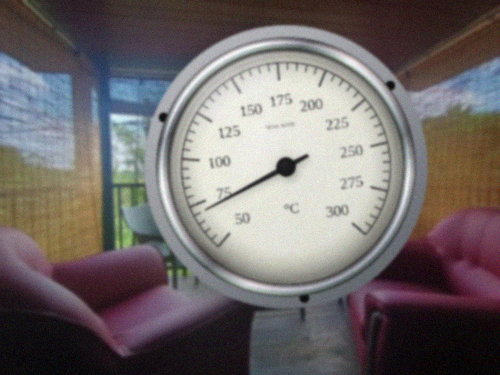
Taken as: 70 °C
